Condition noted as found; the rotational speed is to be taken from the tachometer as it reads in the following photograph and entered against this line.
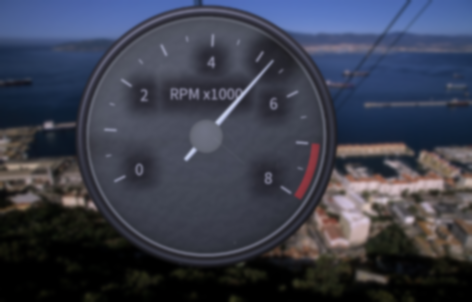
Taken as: 5250 rpm
